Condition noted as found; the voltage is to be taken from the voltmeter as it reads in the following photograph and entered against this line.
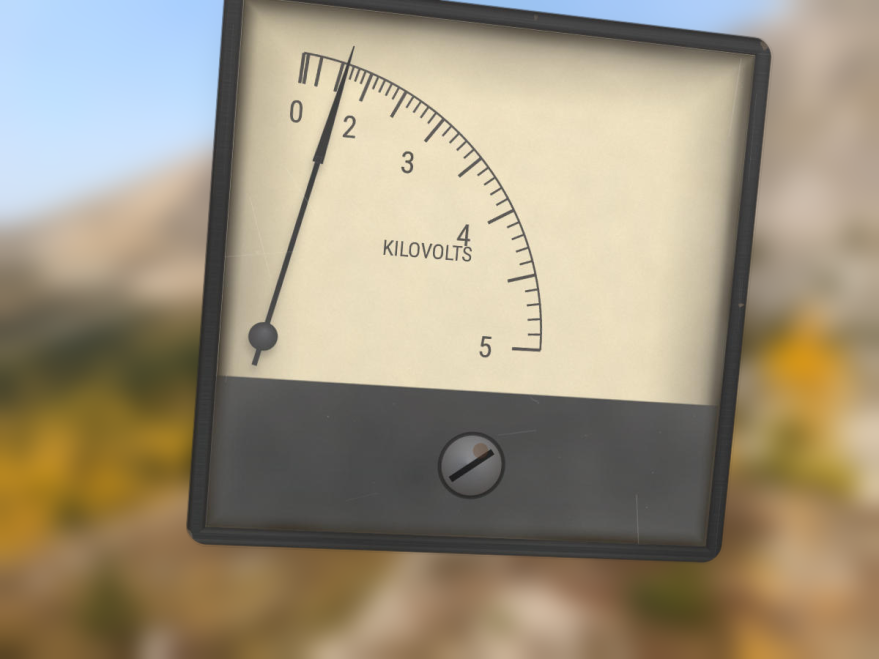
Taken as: 1.6 kV
